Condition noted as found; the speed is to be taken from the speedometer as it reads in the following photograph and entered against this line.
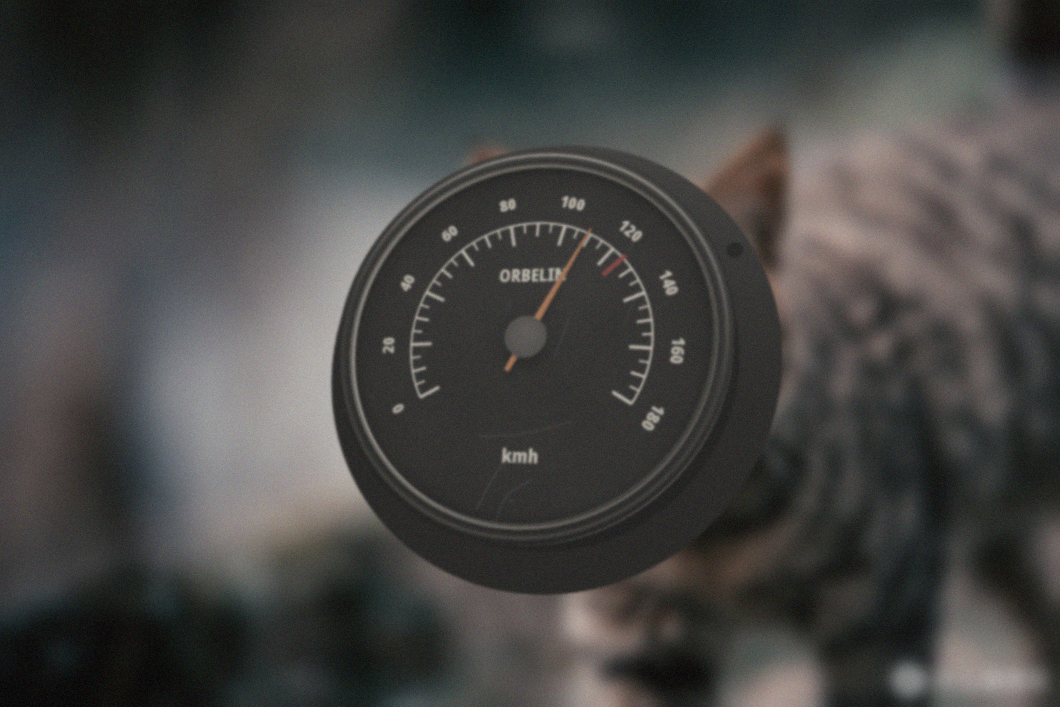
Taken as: 110 km/h
